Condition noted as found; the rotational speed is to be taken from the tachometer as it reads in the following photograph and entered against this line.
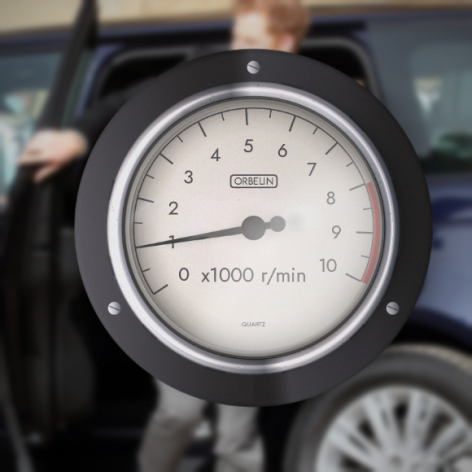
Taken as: 1000 rpm
